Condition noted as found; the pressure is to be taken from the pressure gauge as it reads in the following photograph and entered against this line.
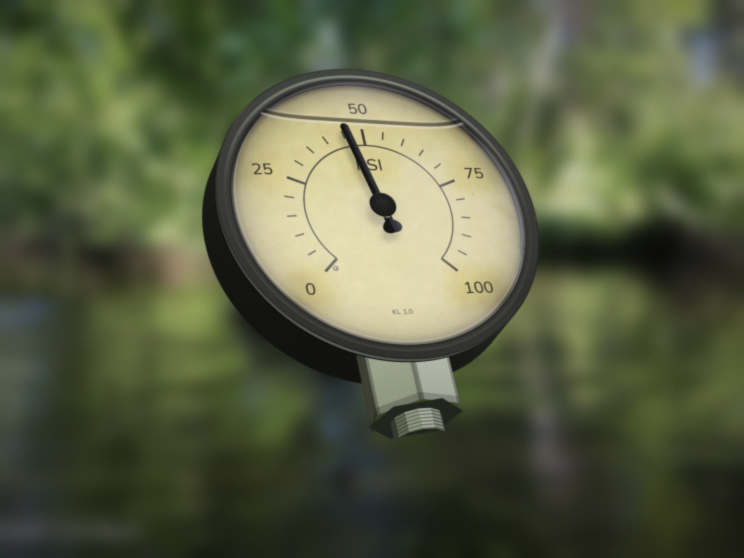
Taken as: 45 psi
